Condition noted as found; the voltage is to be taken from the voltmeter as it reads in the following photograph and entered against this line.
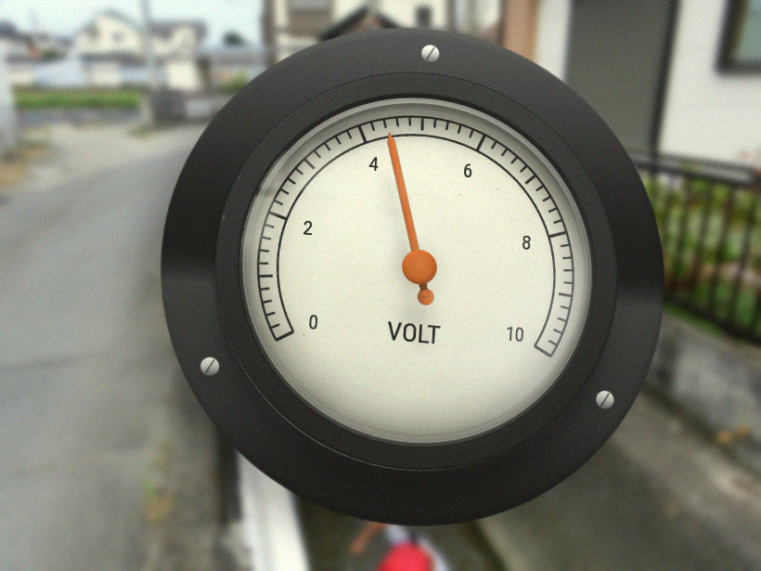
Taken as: 4.4 V
